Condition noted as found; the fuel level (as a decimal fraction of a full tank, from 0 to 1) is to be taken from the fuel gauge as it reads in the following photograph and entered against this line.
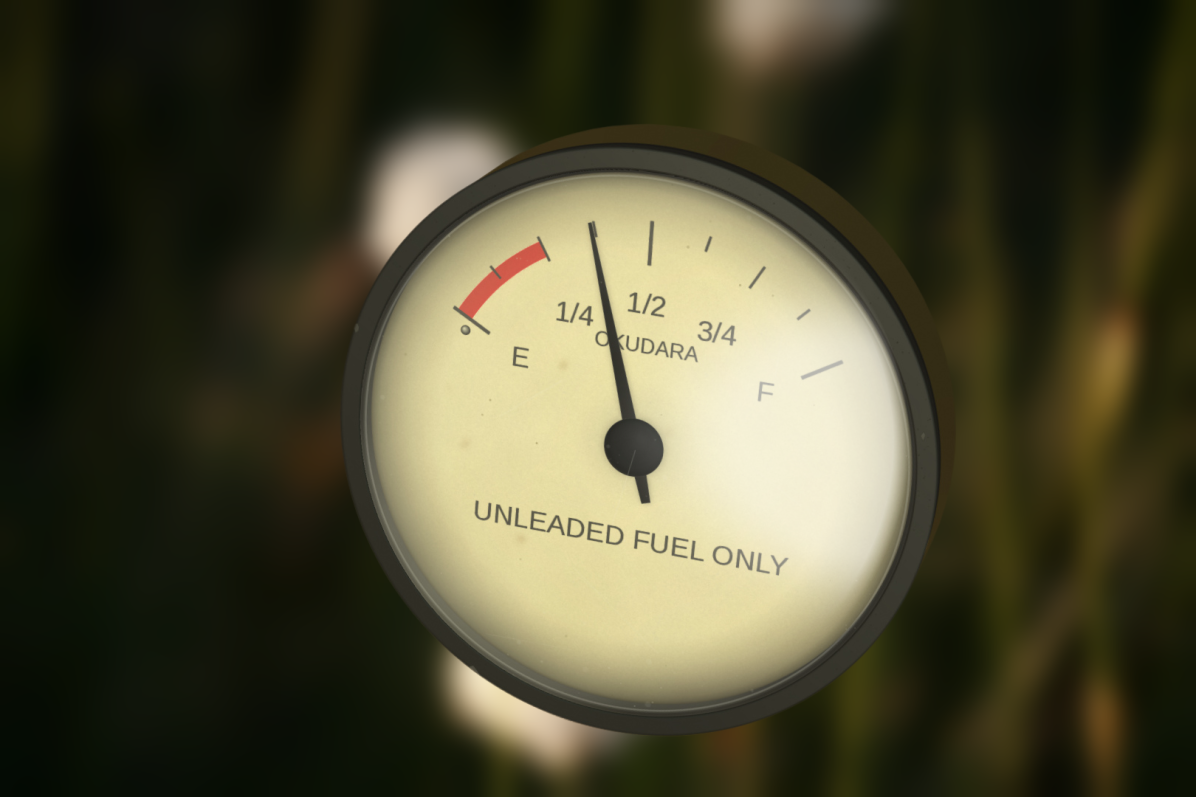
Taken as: 0.375
